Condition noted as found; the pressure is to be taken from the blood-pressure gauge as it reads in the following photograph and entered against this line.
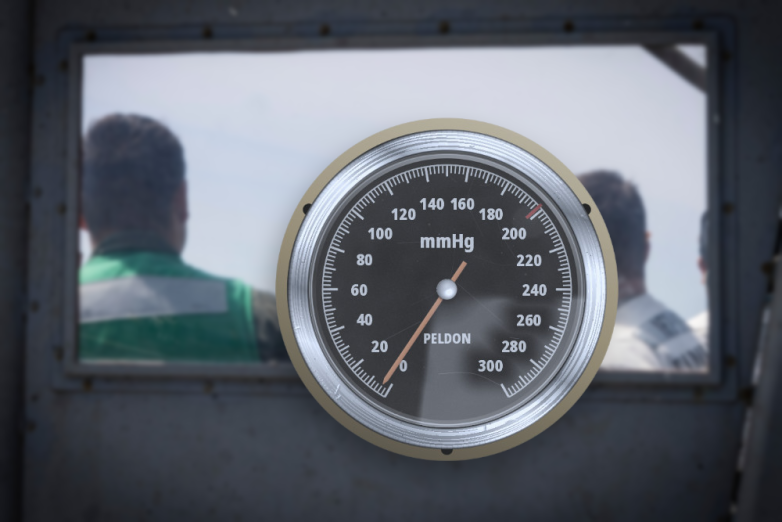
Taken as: 4 mmHg
